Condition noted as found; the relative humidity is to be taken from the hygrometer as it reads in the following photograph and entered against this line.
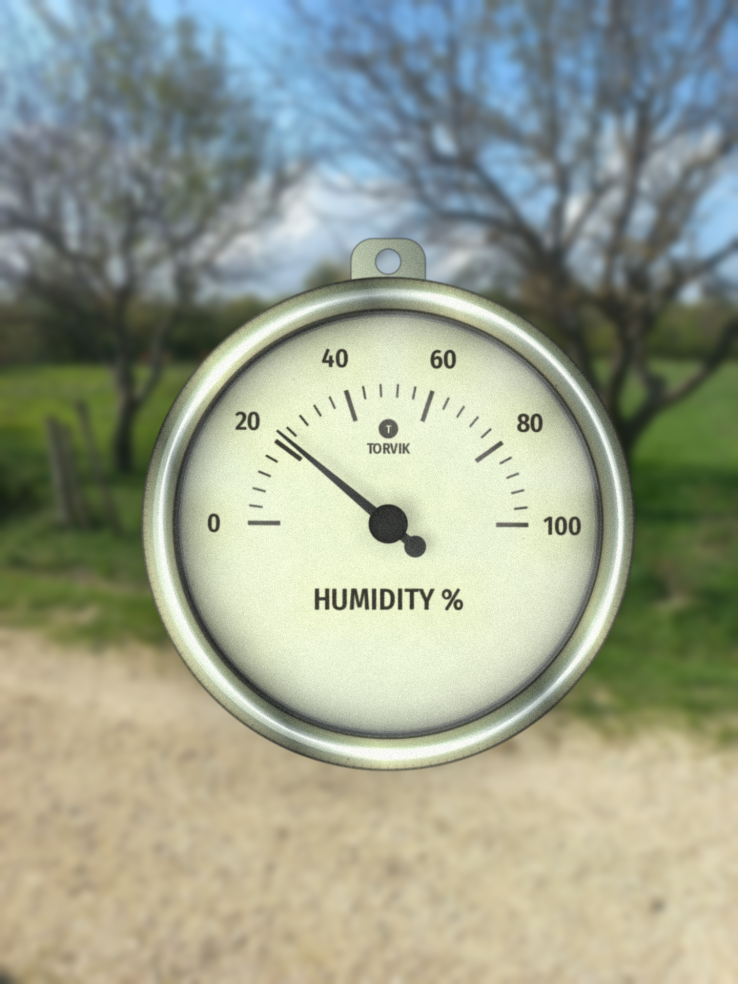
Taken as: 22 %
